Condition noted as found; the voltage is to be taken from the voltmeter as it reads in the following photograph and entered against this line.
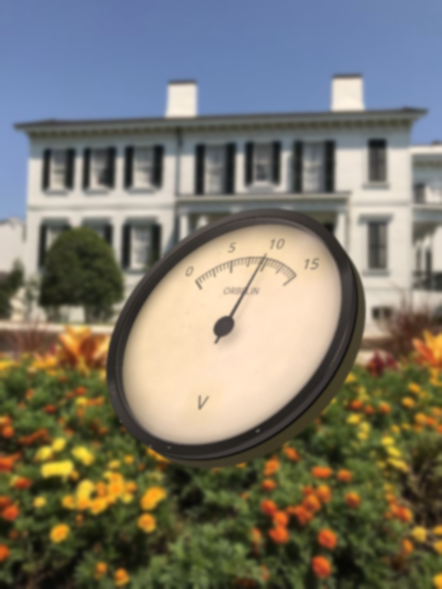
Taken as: 10 V
